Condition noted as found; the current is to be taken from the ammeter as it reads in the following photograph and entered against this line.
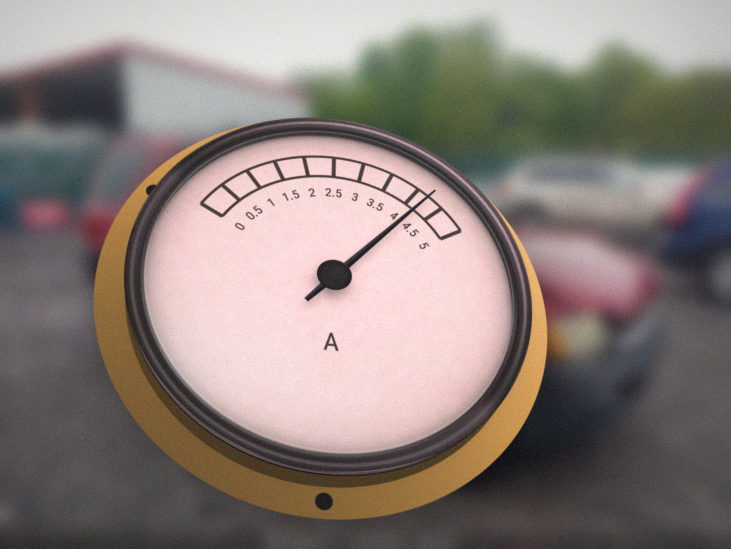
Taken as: 4.25 A
